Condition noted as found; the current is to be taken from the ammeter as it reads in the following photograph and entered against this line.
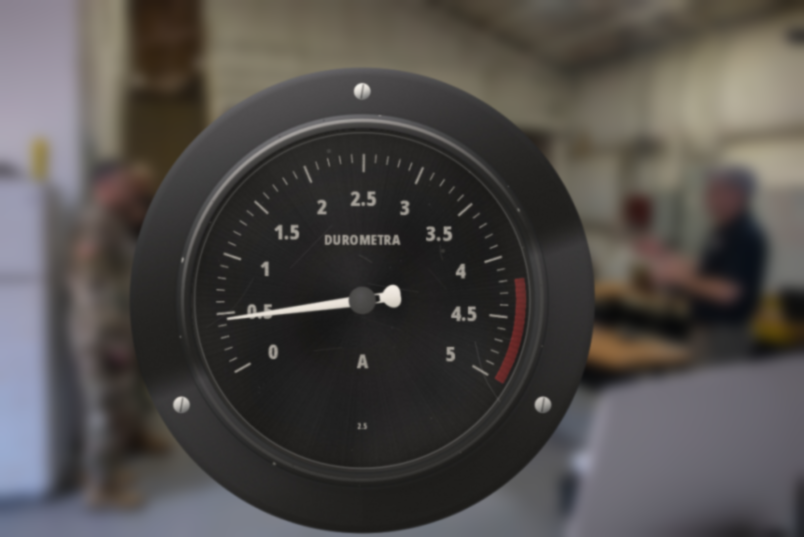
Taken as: 0.45 A
